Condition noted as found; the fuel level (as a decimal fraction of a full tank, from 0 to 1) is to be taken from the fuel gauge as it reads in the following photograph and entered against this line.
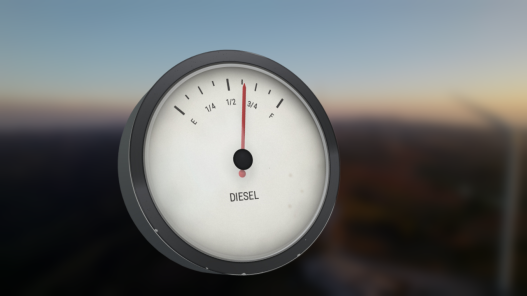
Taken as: 0.625
